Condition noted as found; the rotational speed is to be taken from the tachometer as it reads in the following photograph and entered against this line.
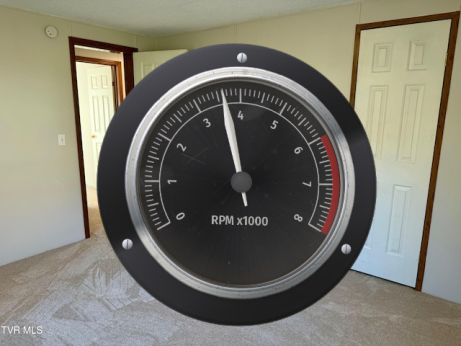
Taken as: 3600 rpm
